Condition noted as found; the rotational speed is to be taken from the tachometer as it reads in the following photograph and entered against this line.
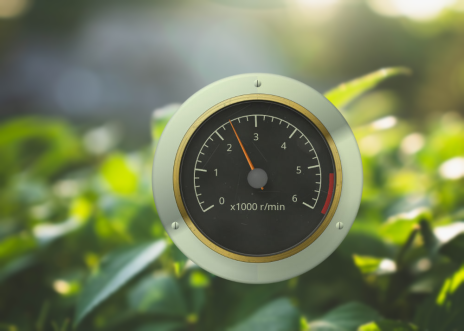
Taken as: 2400 rpm
